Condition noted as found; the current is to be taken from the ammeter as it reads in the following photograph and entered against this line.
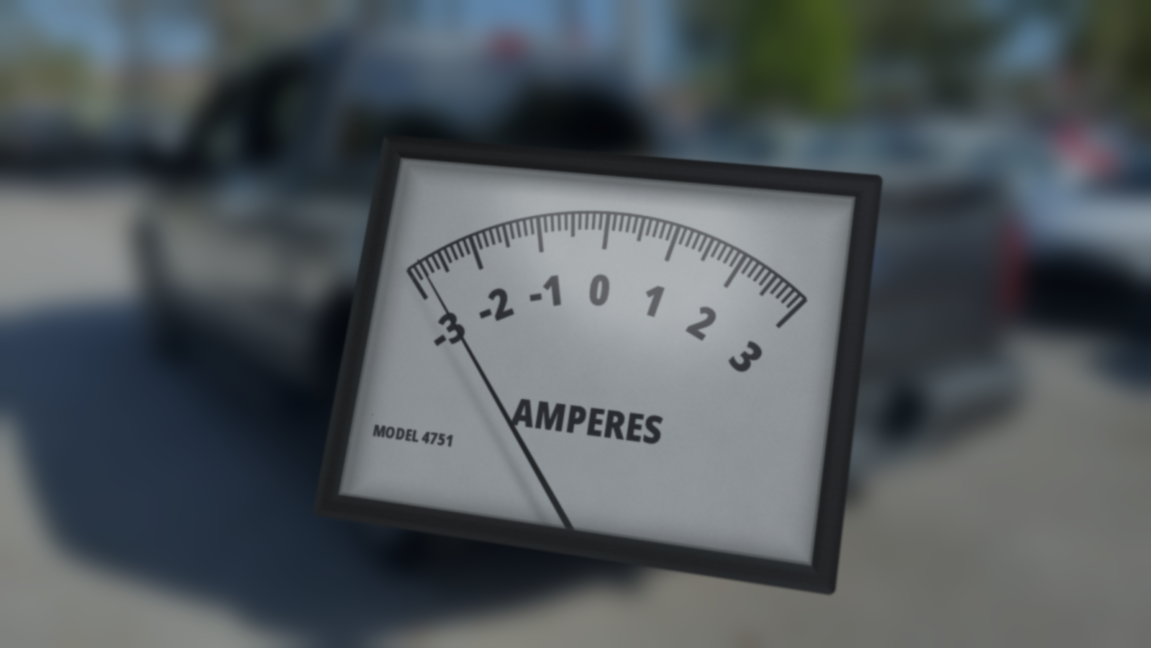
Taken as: -2.8 A
